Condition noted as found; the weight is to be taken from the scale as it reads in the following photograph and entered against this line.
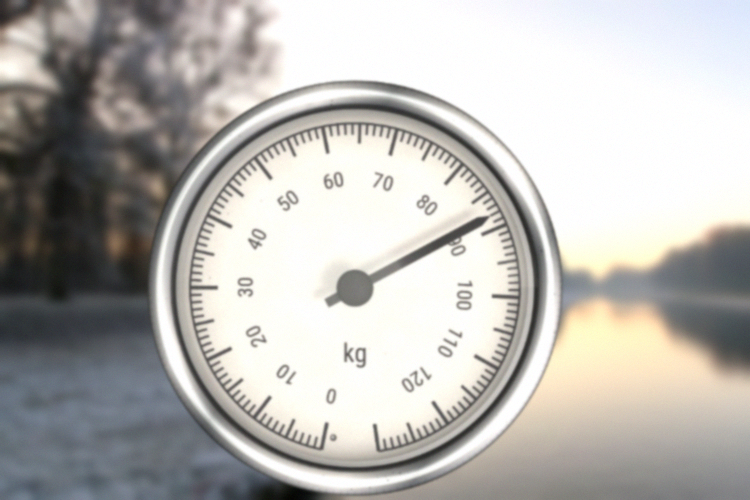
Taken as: 88 kg
